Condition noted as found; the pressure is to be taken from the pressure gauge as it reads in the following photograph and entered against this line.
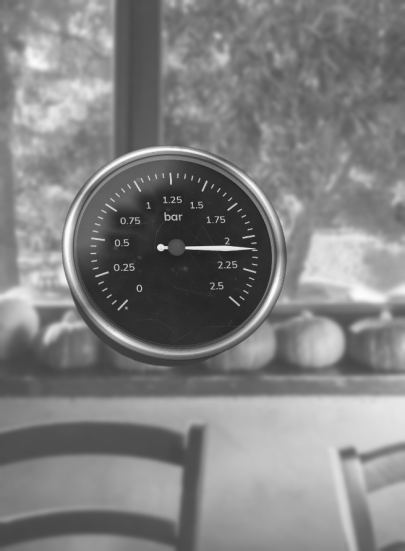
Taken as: 2.1 bar
